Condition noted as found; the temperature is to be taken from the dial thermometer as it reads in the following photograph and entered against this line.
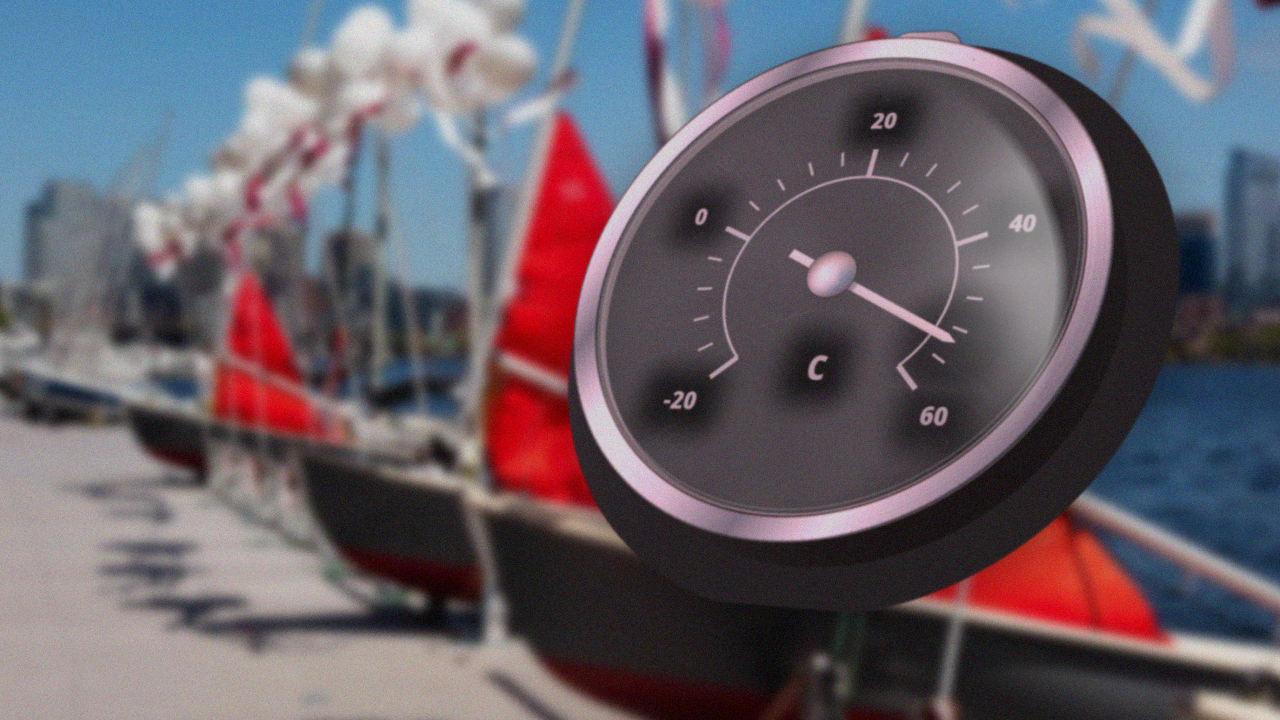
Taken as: 54 °C
